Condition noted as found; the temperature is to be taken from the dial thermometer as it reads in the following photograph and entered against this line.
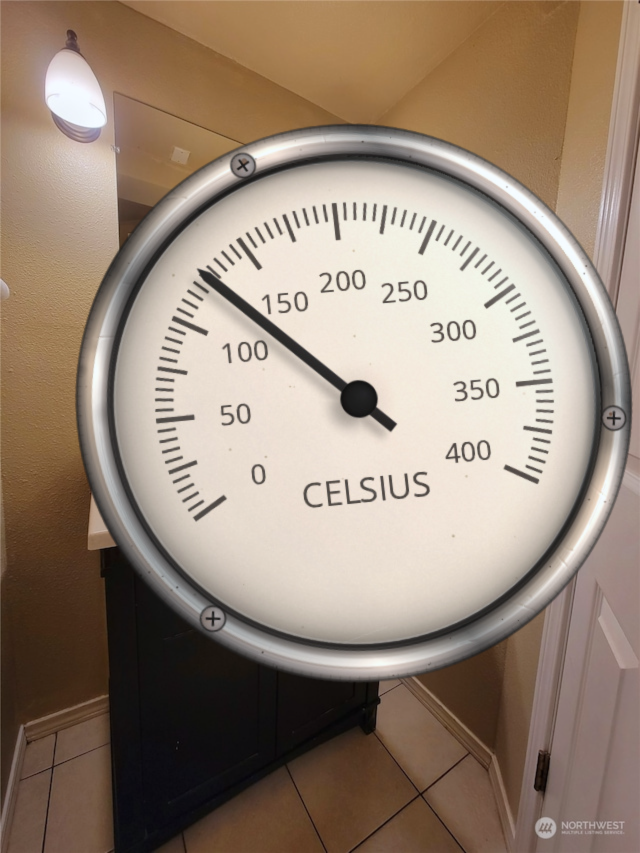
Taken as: 125 °C
